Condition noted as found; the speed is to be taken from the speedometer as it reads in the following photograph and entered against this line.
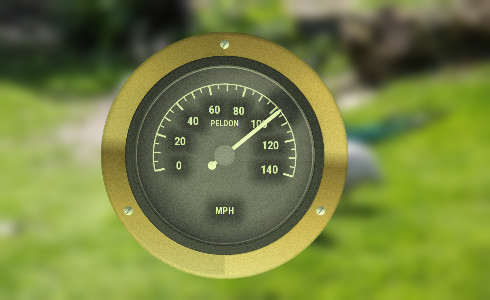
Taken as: 102.5 mph
